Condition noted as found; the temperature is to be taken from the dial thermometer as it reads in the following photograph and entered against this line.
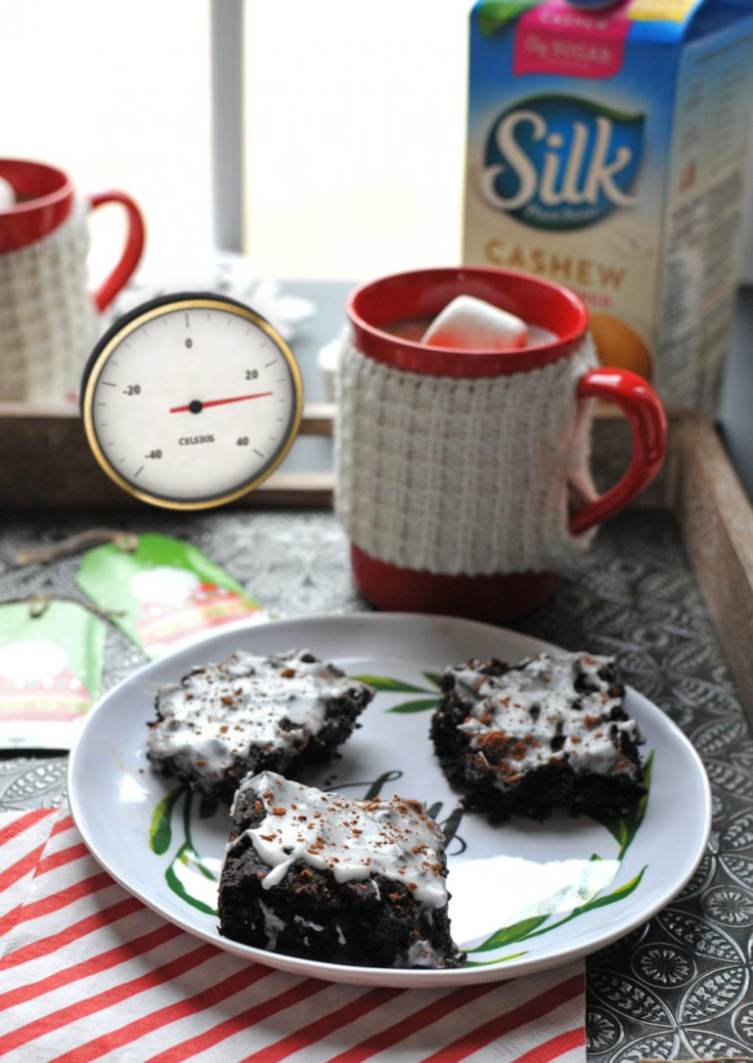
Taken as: 26 °C
